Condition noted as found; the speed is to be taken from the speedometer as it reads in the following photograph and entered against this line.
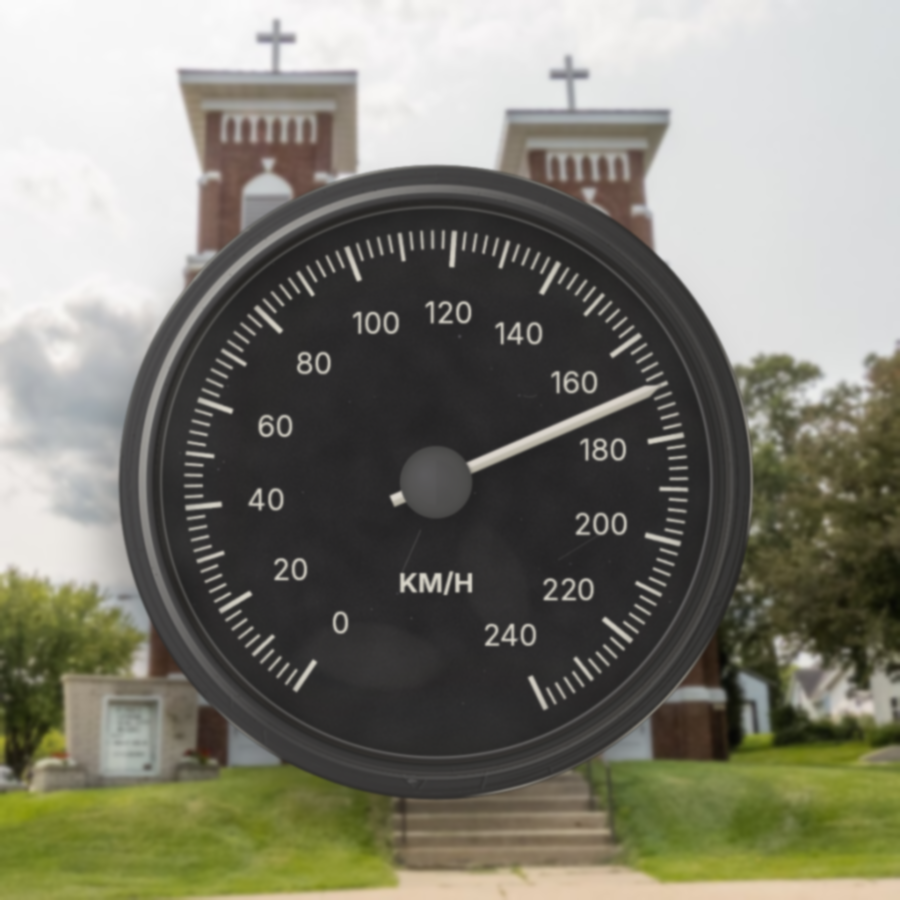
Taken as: 170 km/h
